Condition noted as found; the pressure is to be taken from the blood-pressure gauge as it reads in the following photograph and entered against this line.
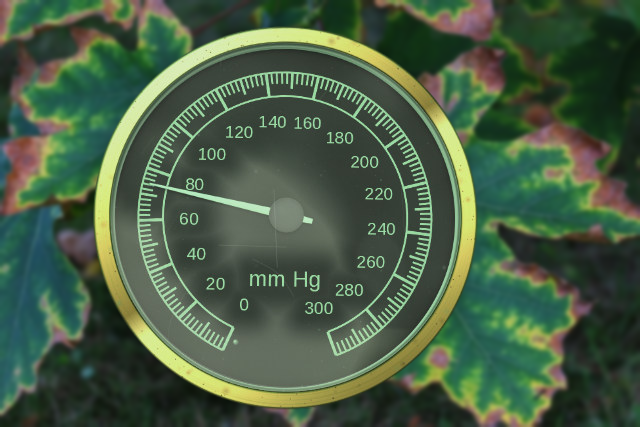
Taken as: 74 mmHg
